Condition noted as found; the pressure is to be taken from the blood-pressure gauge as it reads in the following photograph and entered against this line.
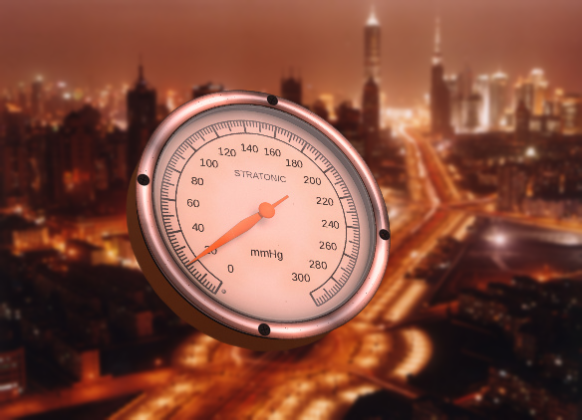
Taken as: 20 mmHg
